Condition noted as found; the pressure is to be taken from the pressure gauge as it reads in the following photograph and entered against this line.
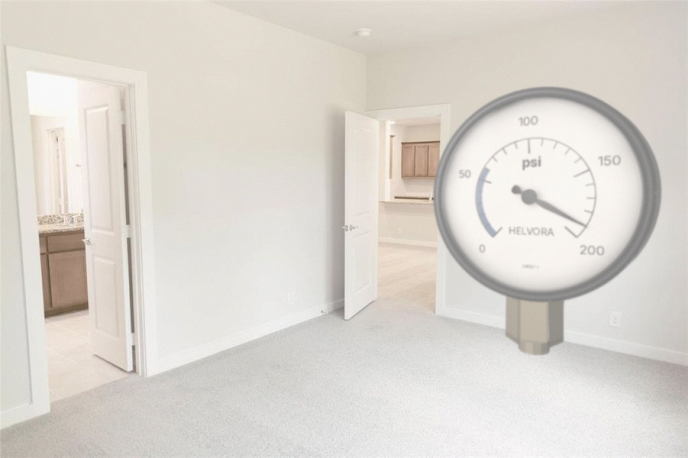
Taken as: 190 psi
